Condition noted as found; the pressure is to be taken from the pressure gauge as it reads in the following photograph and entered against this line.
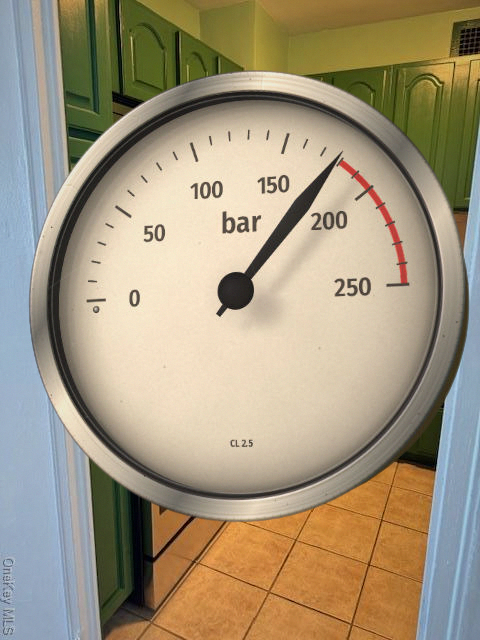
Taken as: 180 bar
